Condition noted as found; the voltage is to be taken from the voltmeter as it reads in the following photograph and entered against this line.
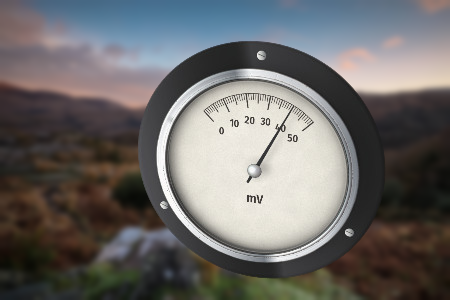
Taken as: 40 mV
